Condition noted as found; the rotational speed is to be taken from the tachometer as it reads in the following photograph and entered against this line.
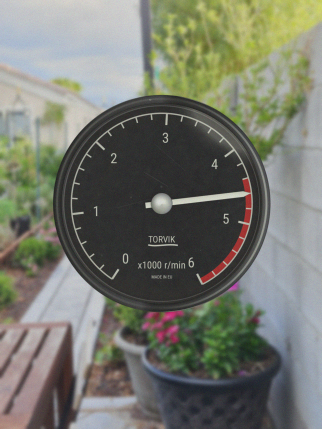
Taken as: 4600 rpm
